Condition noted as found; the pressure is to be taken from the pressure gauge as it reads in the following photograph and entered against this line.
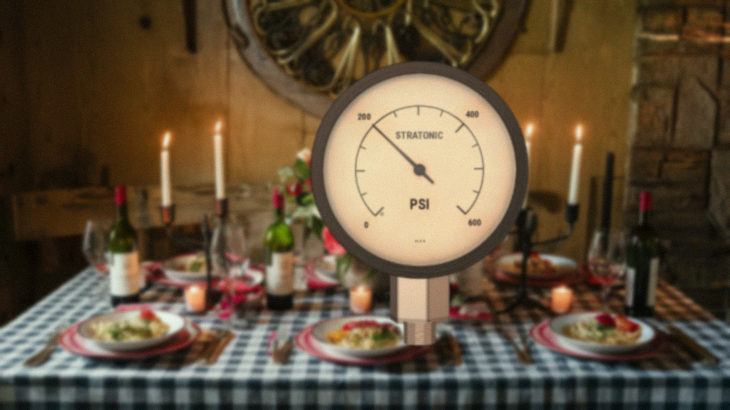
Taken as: 200 psi
